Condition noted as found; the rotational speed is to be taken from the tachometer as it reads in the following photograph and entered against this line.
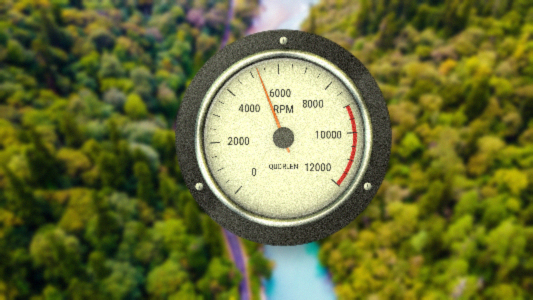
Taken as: 5250 rpm
